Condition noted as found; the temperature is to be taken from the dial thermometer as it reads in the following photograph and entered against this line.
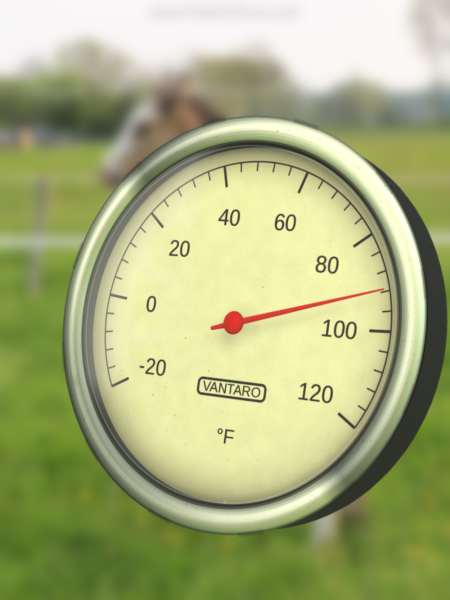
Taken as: 92 °F
